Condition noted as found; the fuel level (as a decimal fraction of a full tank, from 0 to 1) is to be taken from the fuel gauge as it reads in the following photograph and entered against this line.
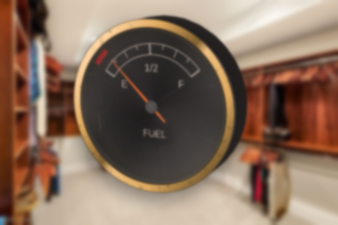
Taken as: 0.125
